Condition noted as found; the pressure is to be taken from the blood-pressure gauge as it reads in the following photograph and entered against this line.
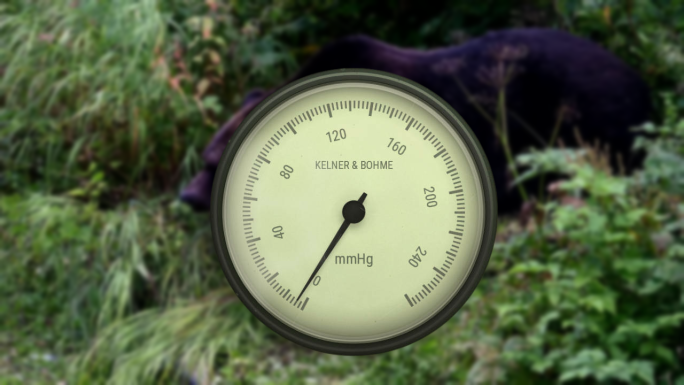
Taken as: 4 mmHg
